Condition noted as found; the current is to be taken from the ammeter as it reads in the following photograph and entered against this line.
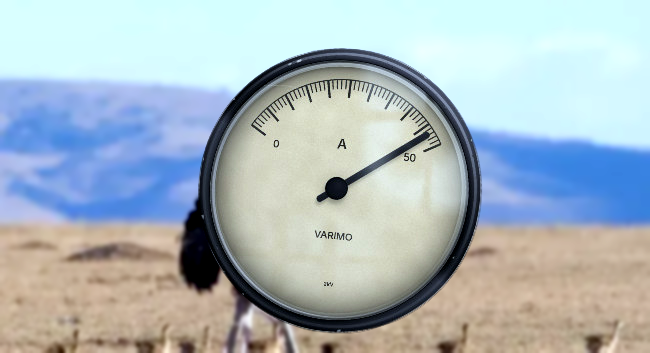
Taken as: 47 A
